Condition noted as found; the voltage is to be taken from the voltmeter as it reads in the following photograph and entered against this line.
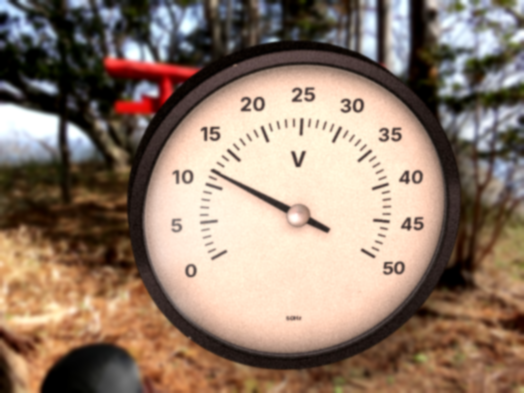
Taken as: 12 V
